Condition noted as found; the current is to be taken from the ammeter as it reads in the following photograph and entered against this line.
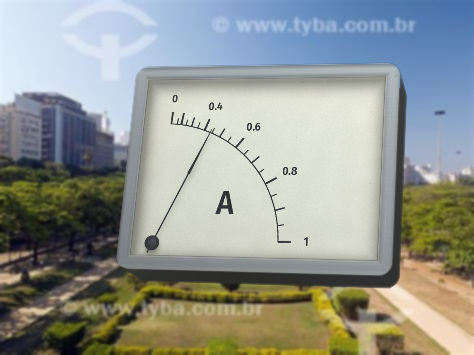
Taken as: 0.45 A
